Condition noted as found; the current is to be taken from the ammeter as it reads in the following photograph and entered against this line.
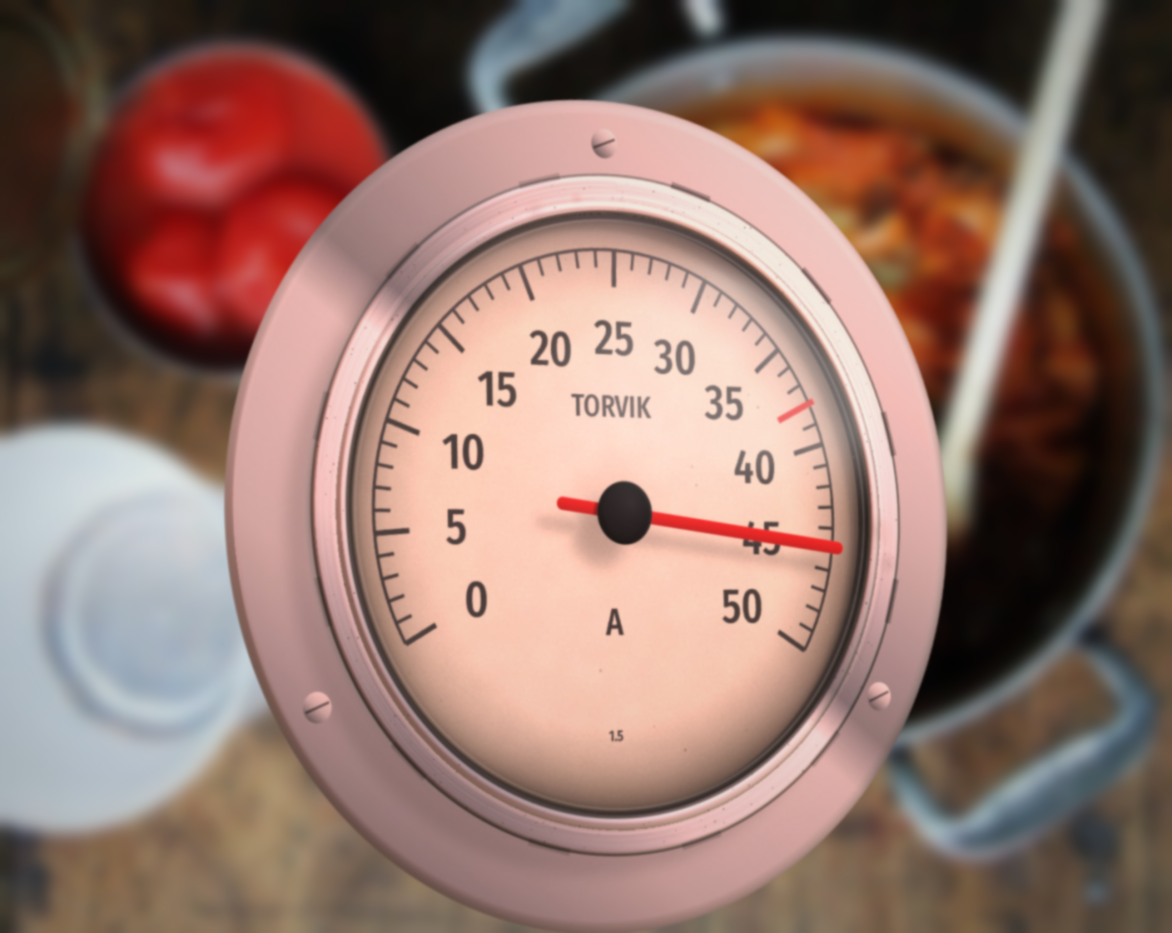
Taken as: 45 A
